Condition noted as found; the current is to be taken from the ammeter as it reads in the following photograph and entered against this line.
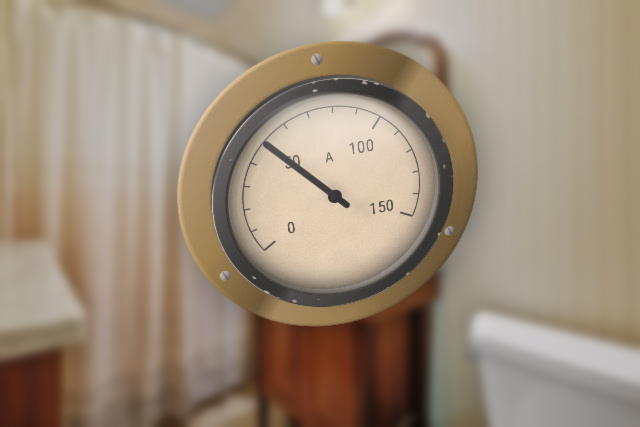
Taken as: 50 A
